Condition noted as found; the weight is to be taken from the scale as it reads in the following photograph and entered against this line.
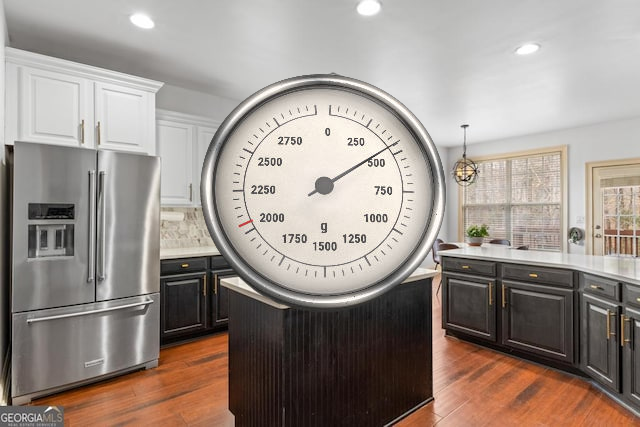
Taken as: 450 g
